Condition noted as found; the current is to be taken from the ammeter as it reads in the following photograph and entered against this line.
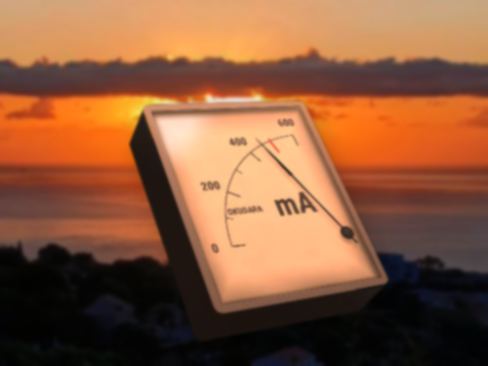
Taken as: 450 mA
